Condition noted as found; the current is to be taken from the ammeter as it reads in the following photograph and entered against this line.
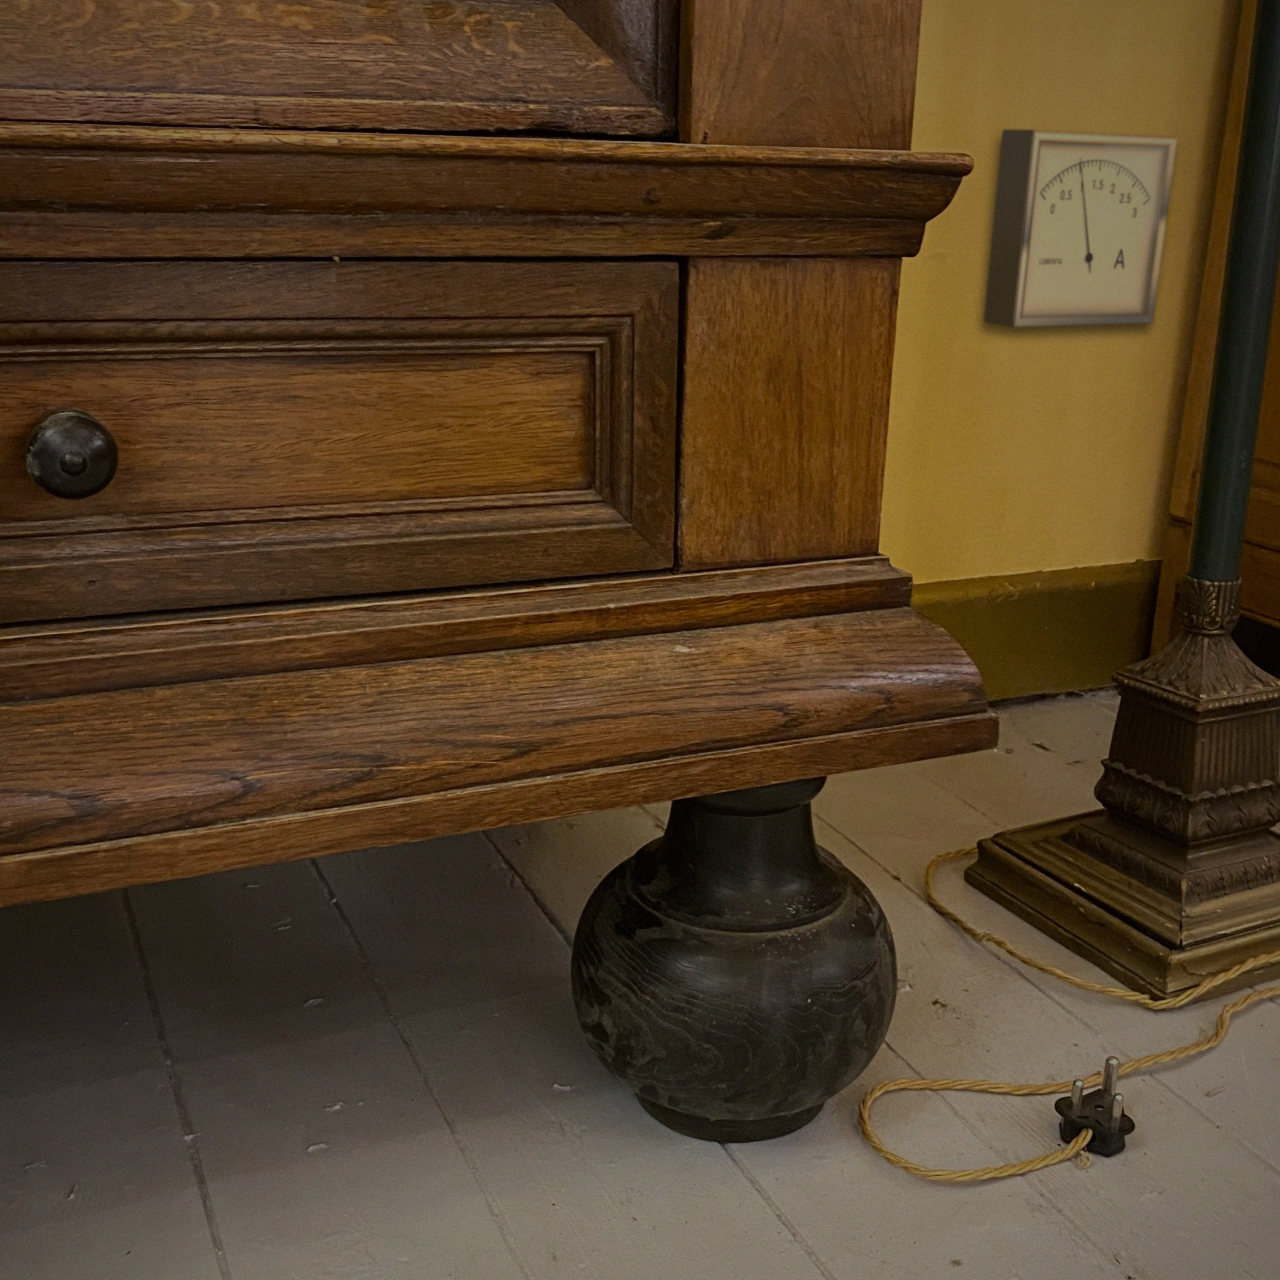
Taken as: 1 A
